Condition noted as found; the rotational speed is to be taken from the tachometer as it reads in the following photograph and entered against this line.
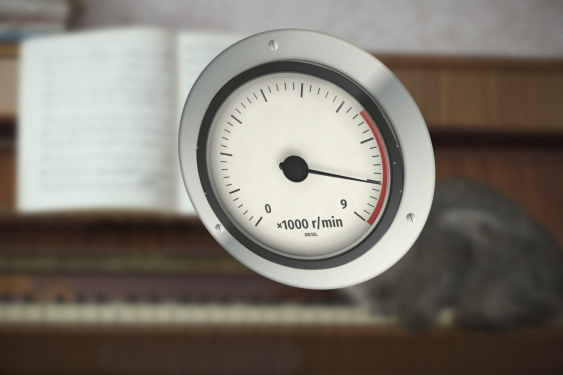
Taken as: 8000 rpm
